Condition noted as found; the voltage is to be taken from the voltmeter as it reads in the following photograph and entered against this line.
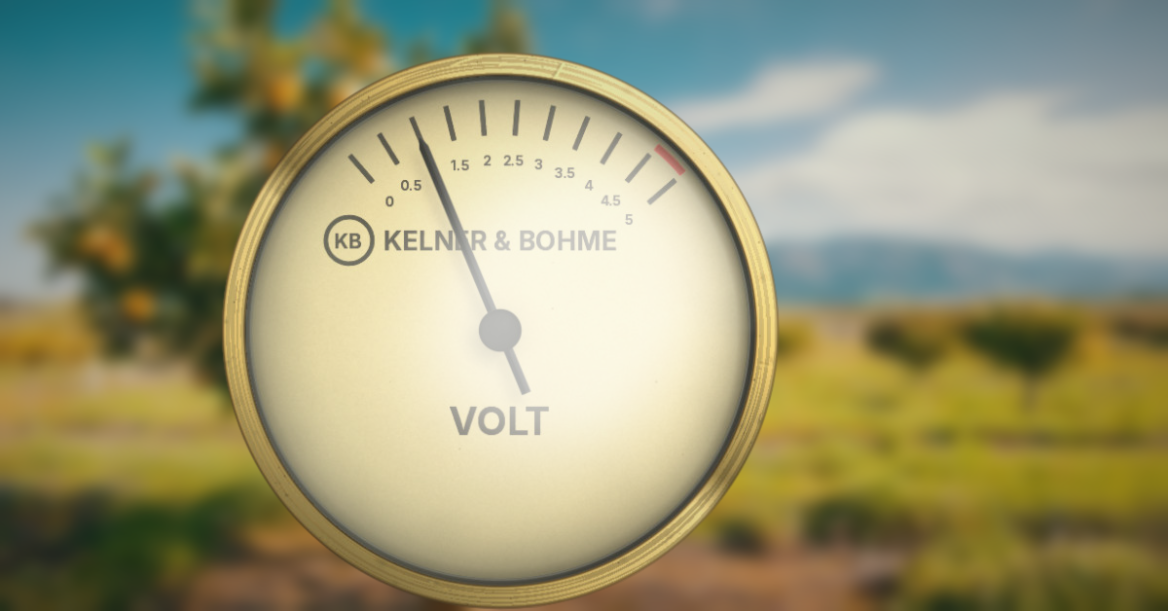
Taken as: 1 V
